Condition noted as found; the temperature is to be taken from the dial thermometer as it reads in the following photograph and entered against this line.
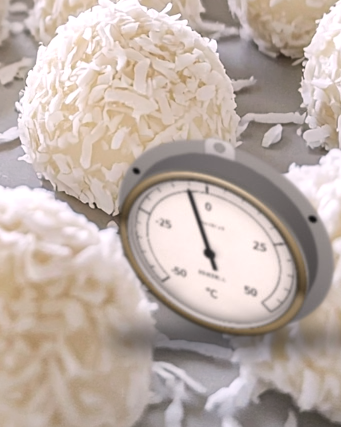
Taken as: -5 °C
